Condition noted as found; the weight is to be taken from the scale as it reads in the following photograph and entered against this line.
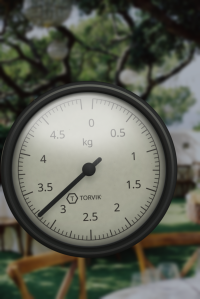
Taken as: 3.2 kg
